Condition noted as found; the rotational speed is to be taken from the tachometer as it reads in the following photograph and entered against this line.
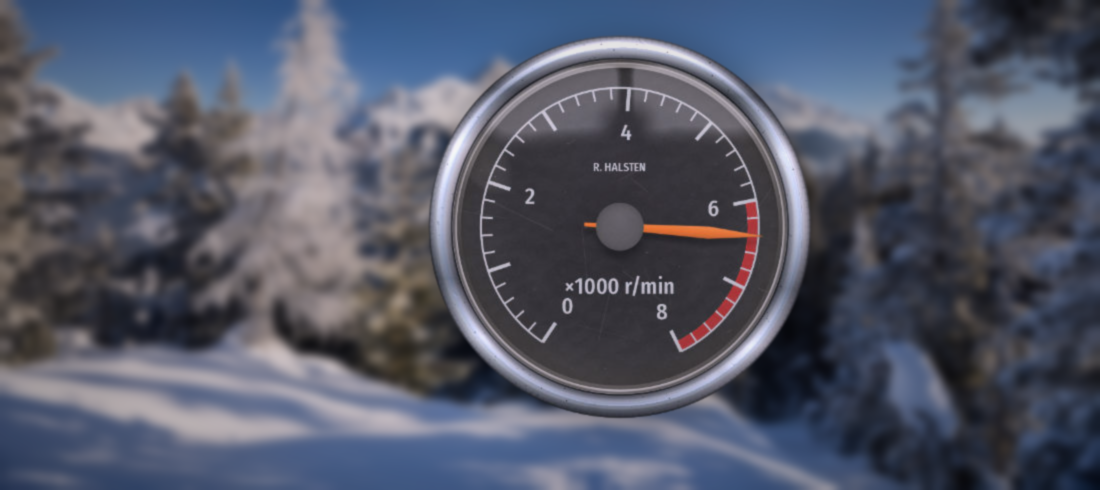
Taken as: 6400 rpm
